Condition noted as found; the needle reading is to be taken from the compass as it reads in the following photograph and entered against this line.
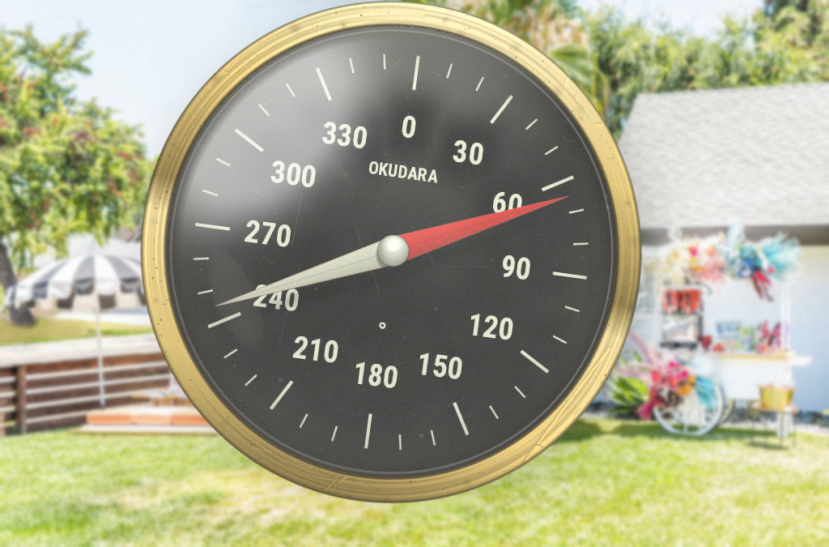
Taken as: 65 °
